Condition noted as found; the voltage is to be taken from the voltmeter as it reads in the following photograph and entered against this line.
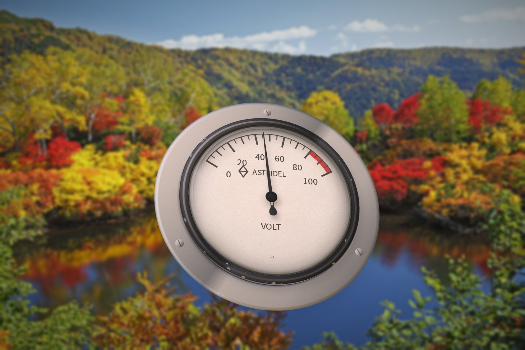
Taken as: 45 V
